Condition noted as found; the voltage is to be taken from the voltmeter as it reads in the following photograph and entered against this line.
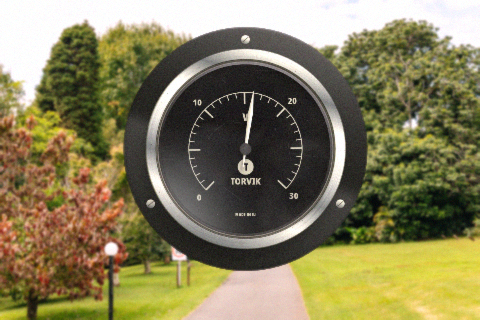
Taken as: 16 V
